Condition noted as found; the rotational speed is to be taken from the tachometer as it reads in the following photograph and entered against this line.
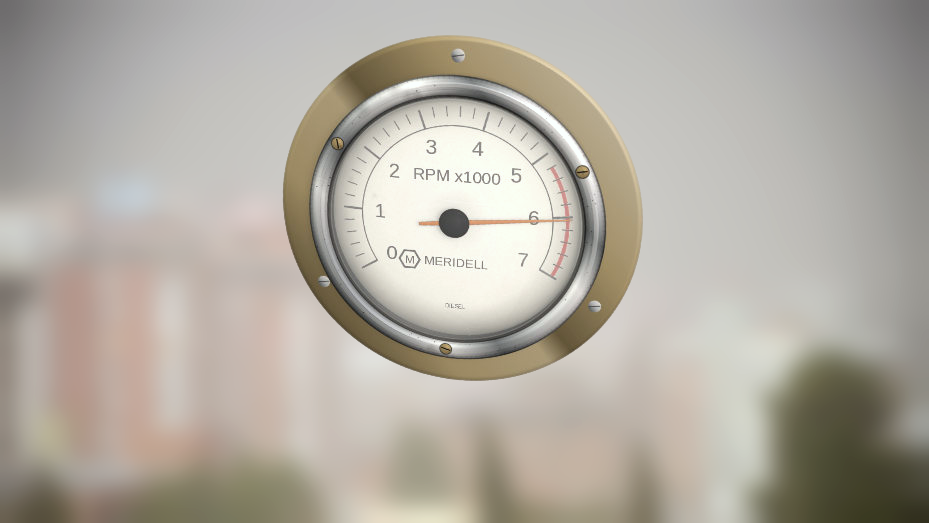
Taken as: 6000 rpm
